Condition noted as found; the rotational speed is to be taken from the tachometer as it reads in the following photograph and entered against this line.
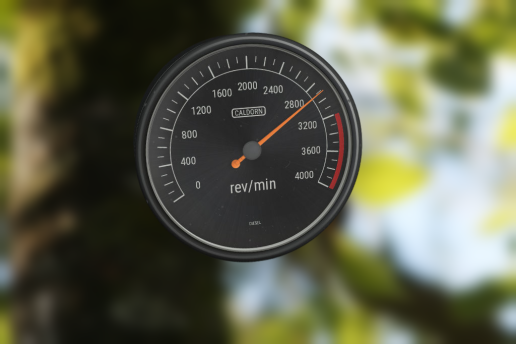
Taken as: 2900 rpm
